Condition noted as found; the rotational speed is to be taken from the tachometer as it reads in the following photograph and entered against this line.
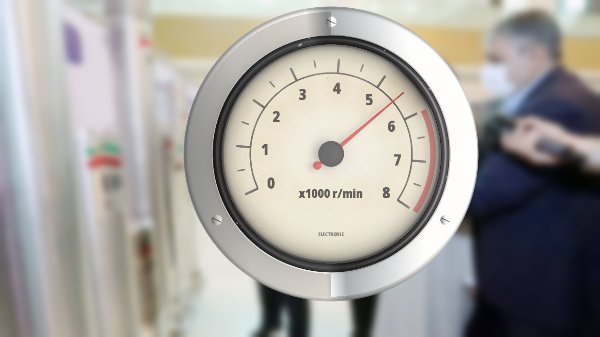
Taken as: 5500 rpm
